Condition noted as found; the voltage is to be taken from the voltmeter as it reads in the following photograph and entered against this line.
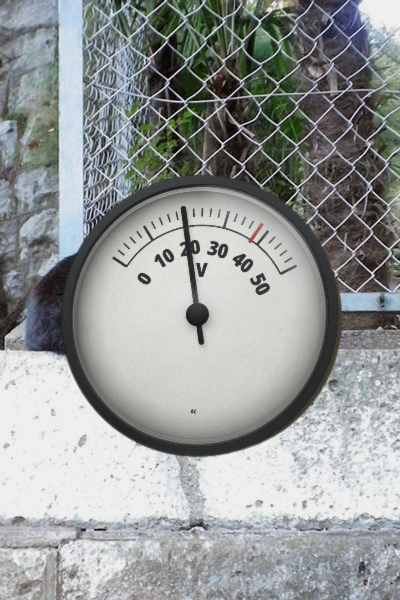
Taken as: 20 V
